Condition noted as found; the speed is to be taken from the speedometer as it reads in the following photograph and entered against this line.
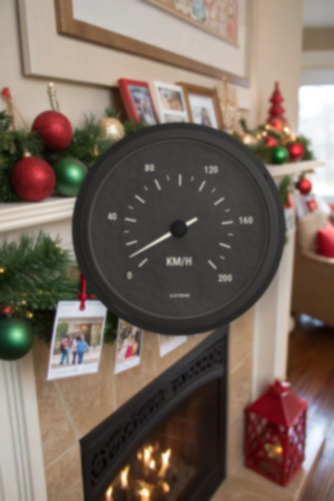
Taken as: 10 km/h
